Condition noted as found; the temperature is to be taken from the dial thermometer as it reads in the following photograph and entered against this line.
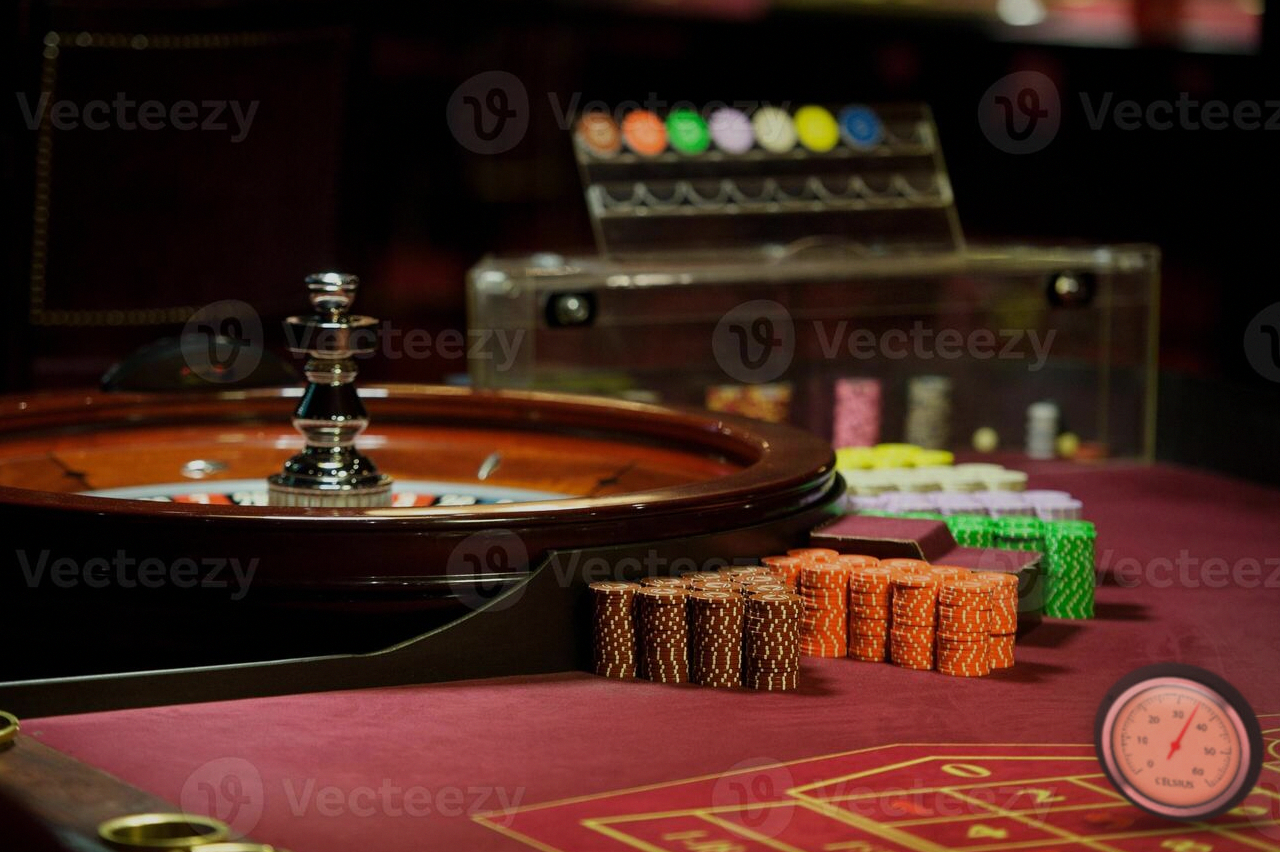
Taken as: 35 °C
